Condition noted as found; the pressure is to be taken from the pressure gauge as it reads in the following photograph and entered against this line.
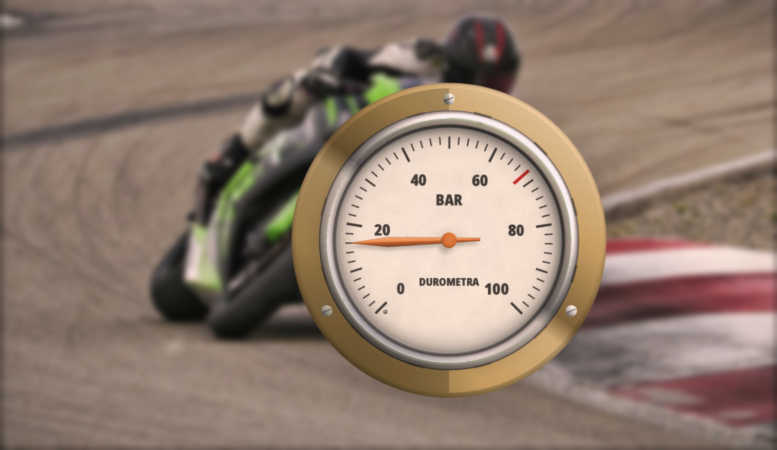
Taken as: 16 bar
